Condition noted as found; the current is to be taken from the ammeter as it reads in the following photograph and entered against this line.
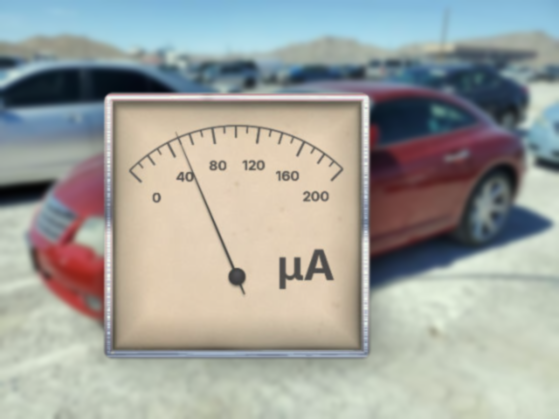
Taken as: 50 µA
